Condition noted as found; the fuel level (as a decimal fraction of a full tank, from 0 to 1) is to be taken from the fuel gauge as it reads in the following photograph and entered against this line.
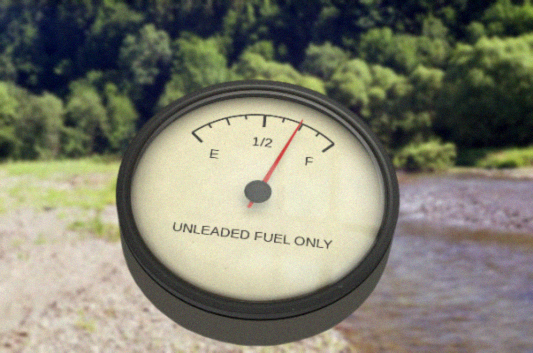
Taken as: 0.75
